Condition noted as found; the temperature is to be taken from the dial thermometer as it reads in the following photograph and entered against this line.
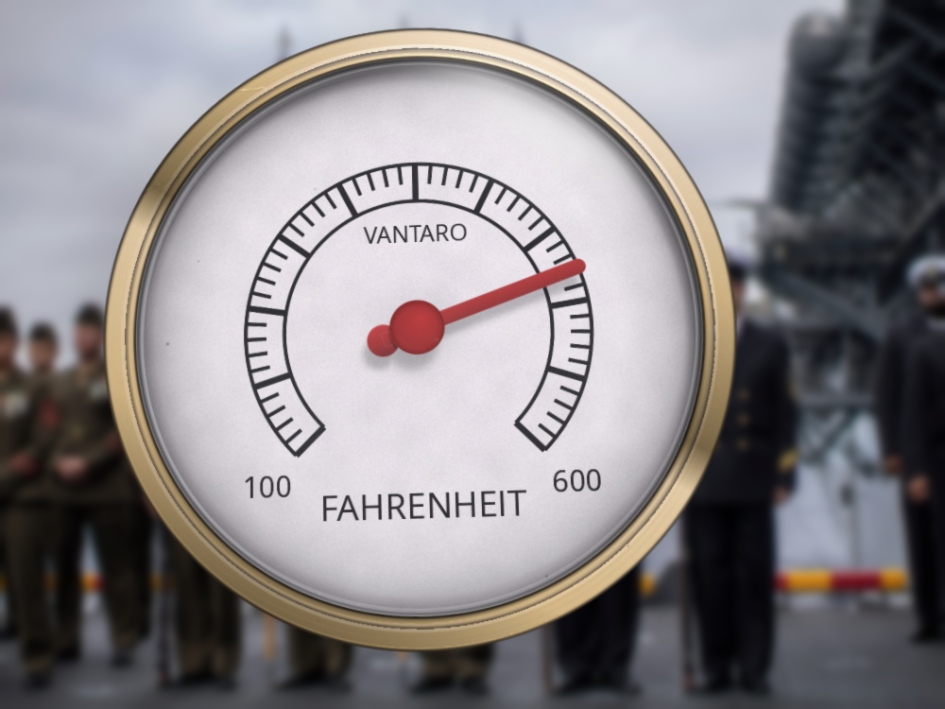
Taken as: 480 °F
